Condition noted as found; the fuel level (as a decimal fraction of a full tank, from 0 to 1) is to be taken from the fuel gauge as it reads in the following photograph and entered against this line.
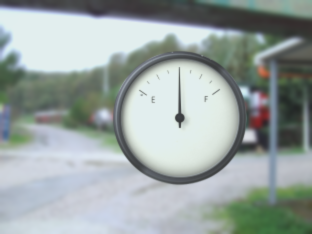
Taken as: 0.5
